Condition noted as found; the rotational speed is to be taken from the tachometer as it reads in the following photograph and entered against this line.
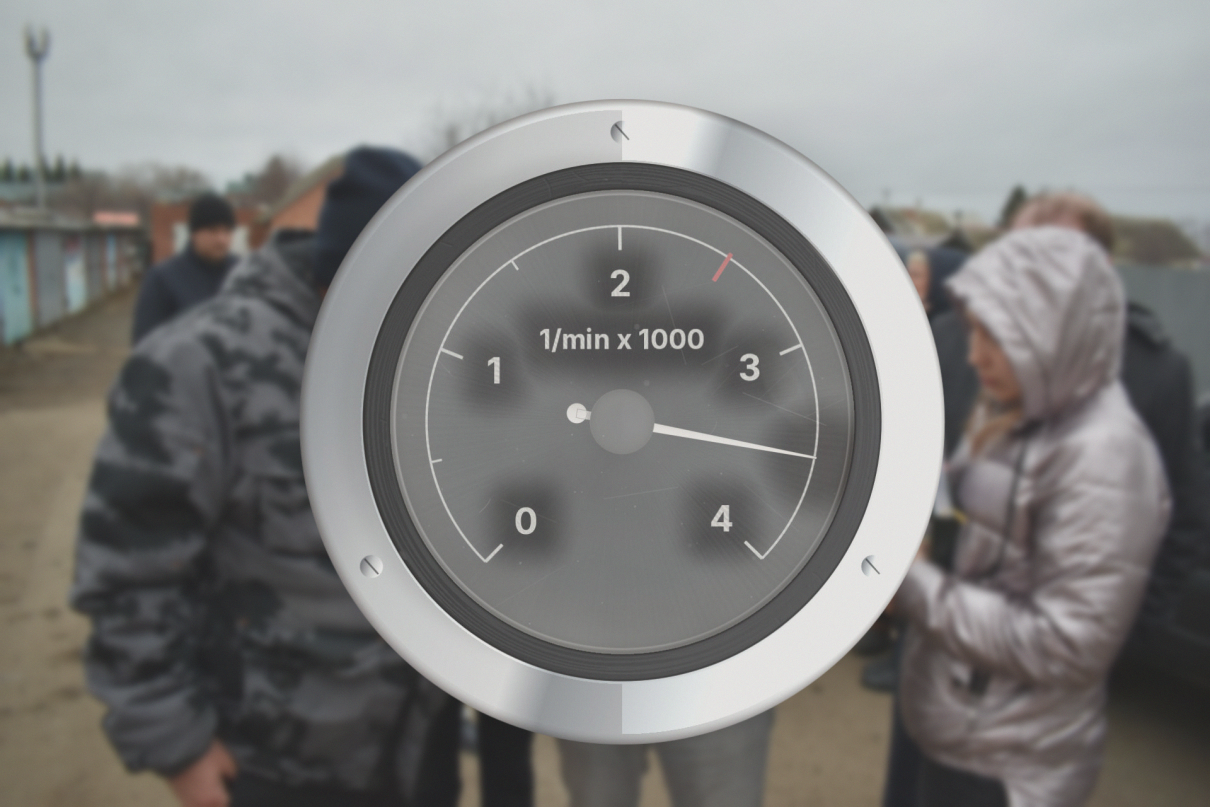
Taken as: 3500 rpm
